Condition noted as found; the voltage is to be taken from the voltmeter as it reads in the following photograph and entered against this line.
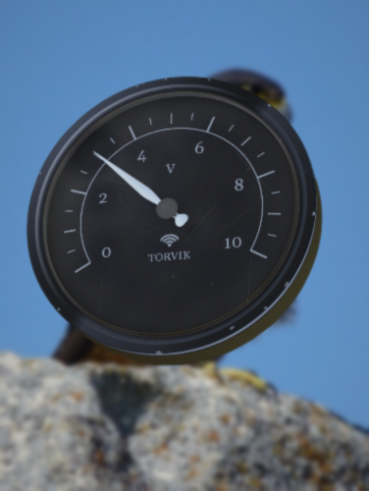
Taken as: 3 V
